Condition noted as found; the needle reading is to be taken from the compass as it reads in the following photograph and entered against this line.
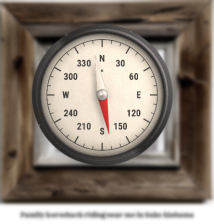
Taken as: 170 °
